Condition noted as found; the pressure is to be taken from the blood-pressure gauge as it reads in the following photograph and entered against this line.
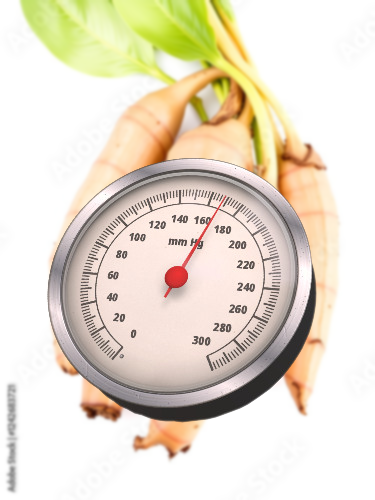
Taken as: 170 mmHg
